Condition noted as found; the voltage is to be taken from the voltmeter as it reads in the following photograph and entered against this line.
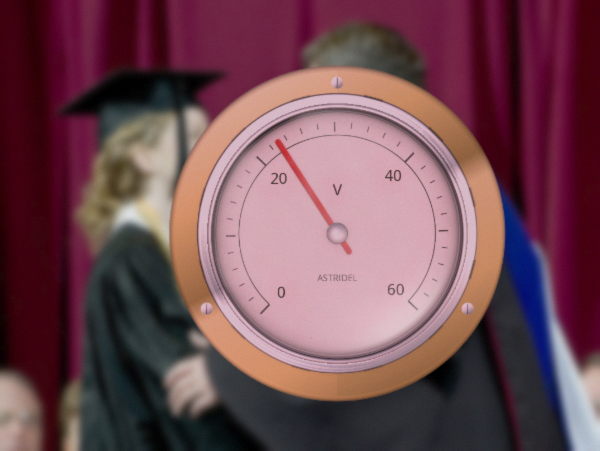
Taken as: 23 V
